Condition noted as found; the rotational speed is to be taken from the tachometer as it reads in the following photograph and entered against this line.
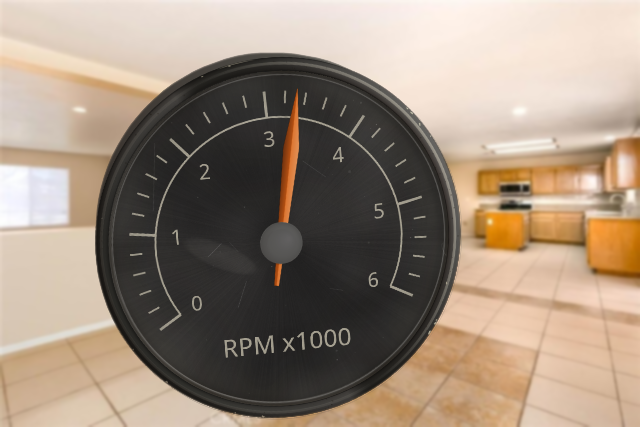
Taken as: 3300 rpm
